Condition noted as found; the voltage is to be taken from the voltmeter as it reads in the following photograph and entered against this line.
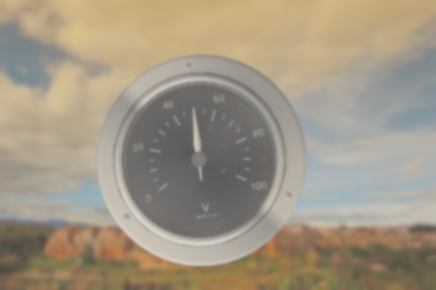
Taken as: 50 V
